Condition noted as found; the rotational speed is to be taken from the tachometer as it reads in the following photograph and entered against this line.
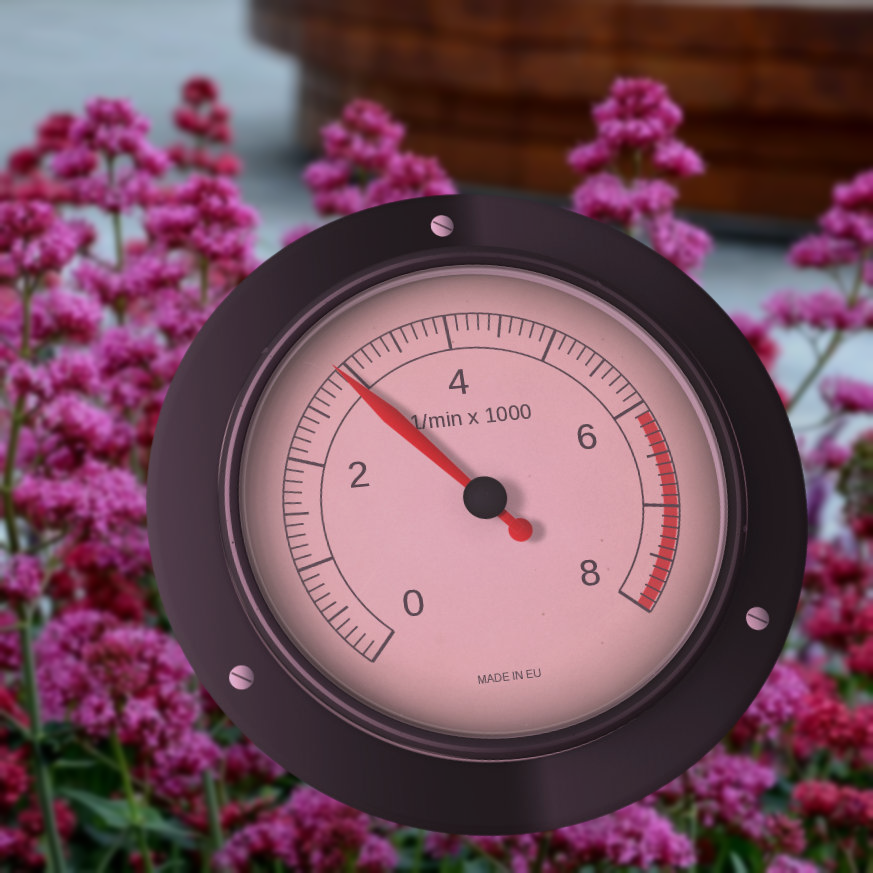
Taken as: 2900 rpm
